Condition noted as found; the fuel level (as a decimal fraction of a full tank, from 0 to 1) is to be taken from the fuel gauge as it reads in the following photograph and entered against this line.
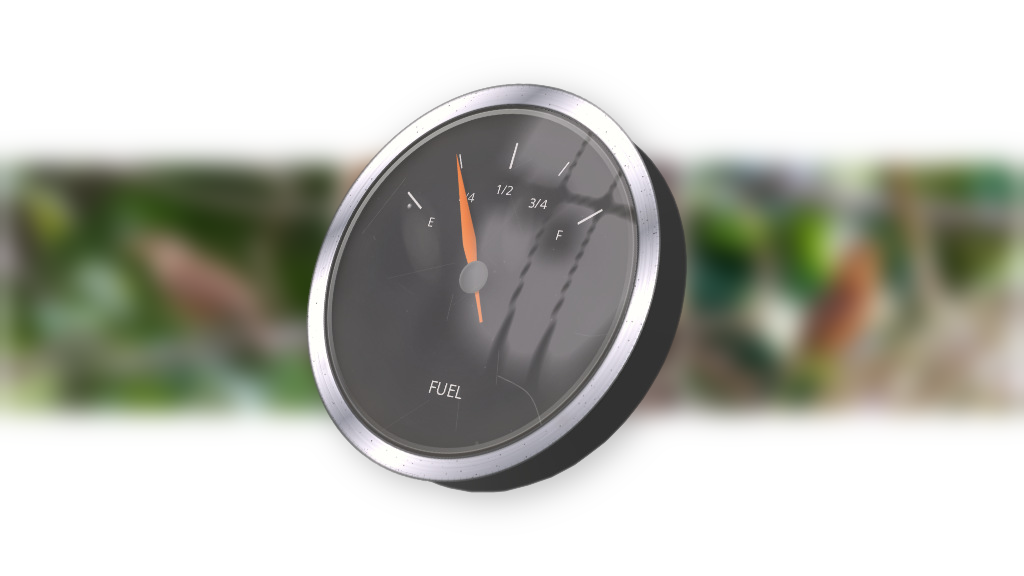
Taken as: 0.25
